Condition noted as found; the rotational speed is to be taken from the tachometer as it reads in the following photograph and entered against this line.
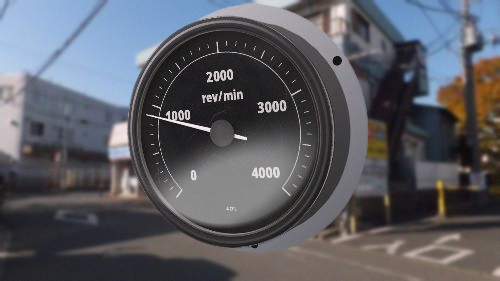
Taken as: 900 rpm
